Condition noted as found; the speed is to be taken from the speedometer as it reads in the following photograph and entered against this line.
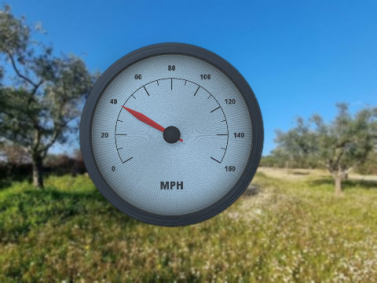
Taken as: 40 mph
